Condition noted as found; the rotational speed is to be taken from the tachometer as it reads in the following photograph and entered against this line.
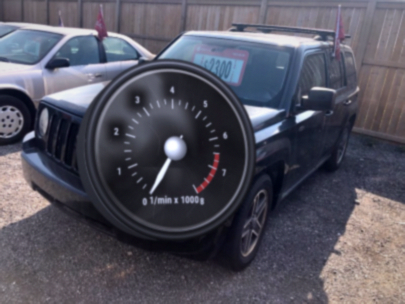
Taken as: 0 rpm
